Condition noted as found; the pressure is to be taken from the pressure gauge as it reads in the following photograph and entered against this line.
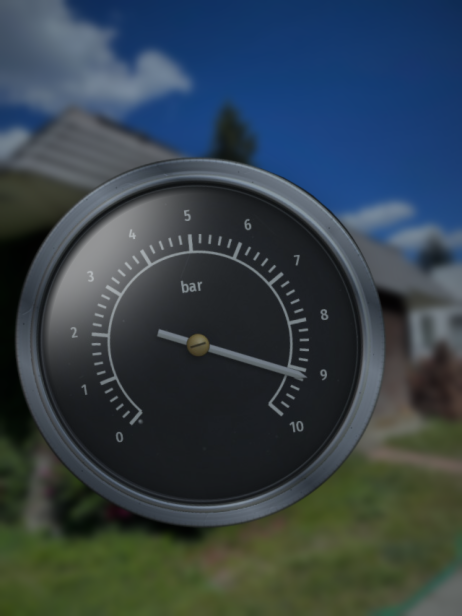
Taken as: 9.1 bar
